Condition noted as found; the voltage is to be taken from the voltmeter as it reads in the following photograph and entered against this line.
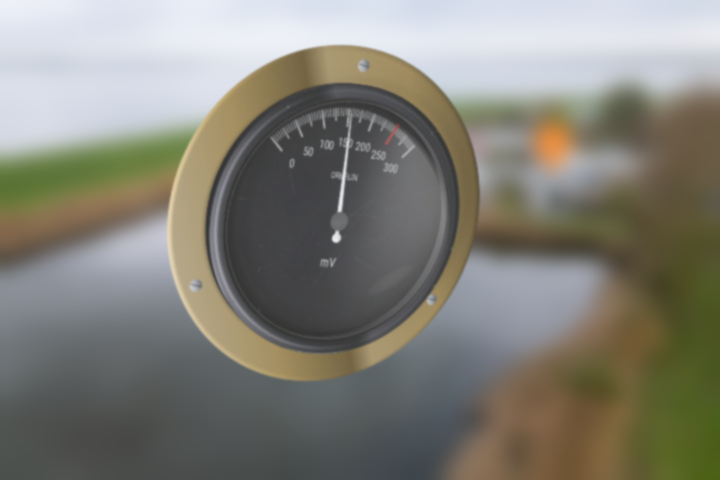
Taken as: 150 mV
